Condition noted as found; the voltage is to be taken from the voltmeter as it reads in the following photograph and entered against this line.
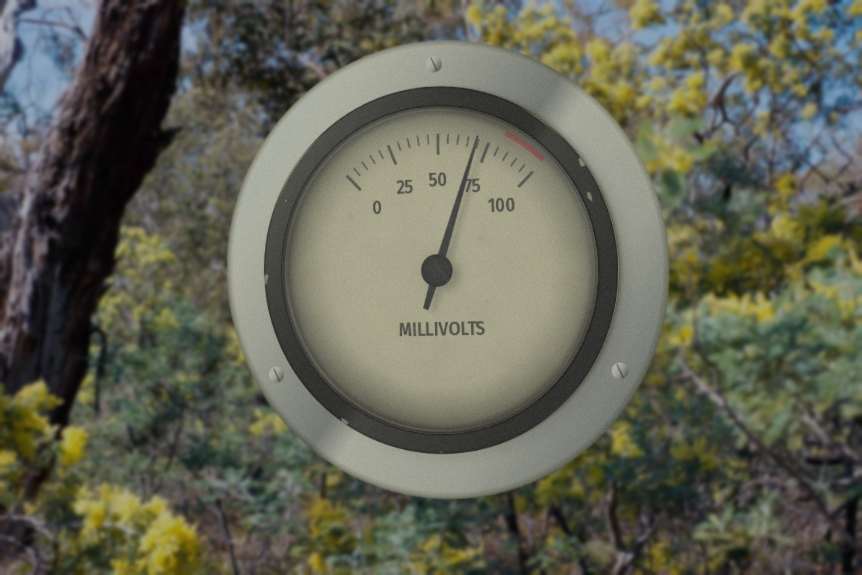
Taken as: 70 mV
